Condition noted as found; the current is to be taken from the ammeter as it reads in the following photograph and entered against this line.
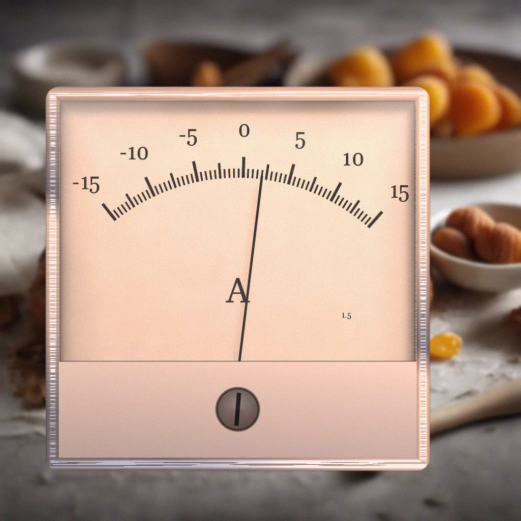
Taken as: 2 A
